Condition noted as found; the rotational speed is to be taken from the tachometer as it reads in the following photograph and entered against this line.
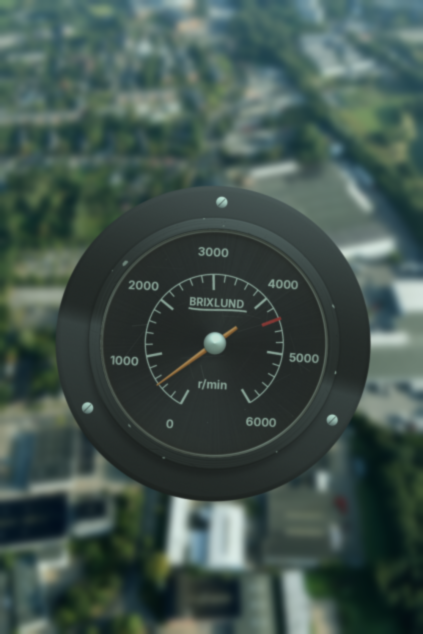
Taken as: 500 rpm
